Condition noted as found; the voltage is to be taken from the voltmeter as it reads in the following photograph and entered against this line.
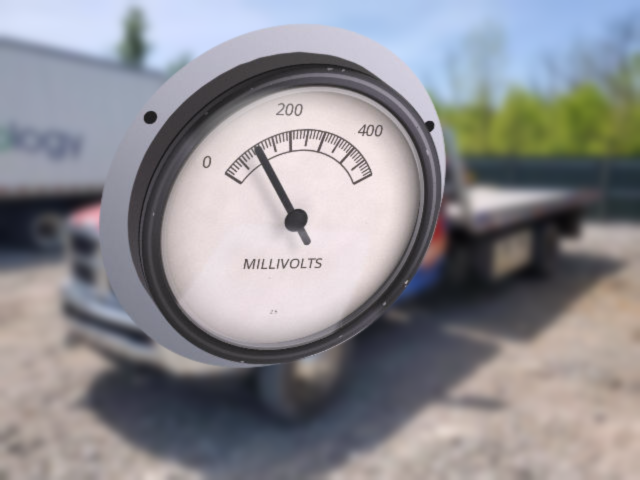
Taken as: 100 mV
